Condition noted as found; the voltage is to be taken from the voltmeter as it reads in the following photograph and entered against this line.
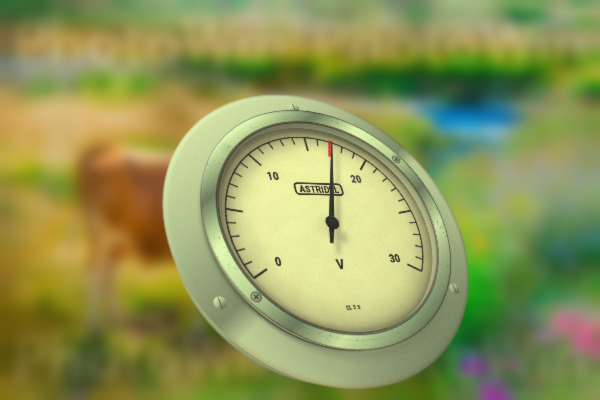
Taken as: 17 V
